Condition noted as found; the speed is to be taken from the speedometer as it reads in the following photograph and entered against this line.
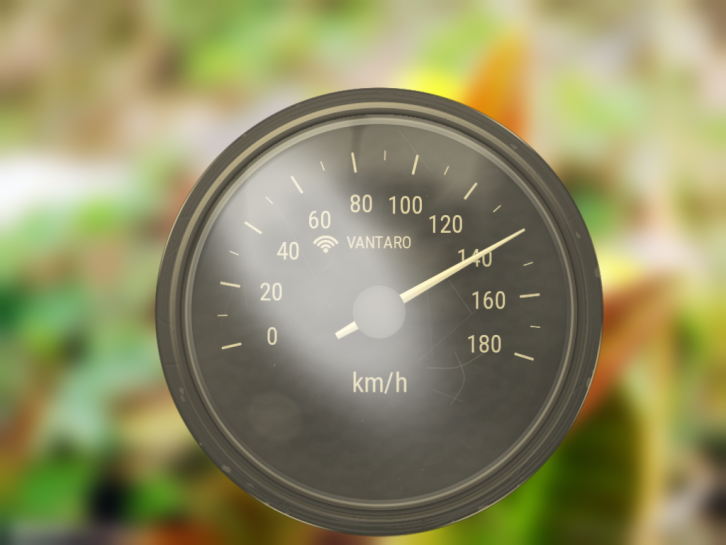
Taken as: 140 km/h
